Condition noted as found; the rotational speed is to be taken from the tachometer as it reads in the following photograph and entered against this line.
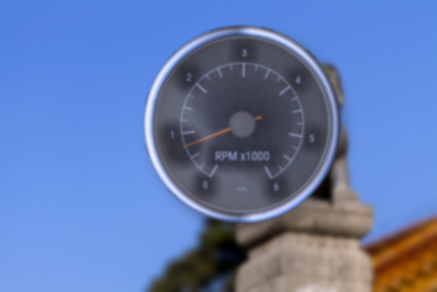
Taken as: 750 rpm
